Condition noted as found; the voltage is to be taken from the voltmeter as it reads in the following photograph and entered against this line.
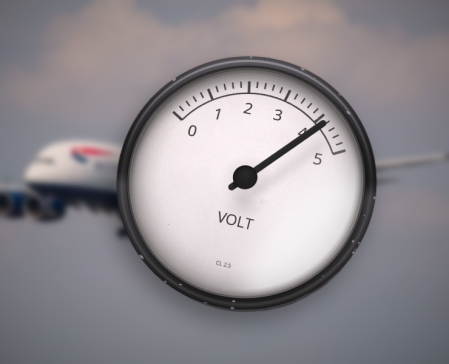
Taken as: 4.2 V
